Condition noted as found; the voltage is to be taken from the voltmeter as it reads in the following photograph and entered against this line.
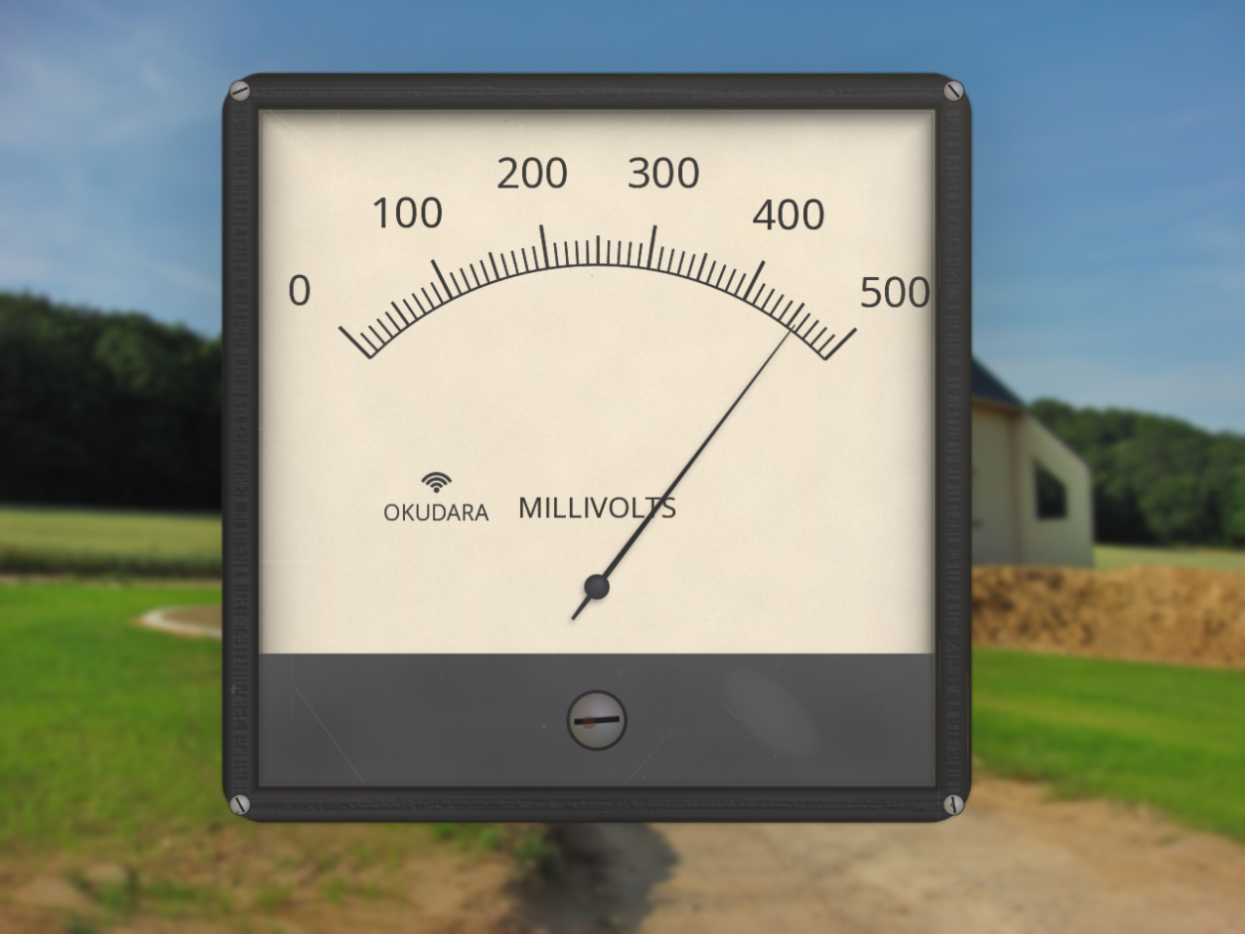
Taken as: 455 mV
